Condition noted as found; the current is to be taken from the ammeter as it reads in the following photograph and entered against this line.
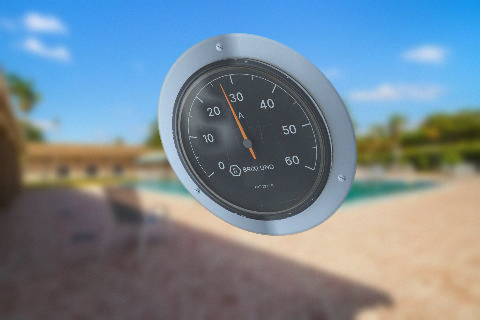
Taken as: 27.5 A
